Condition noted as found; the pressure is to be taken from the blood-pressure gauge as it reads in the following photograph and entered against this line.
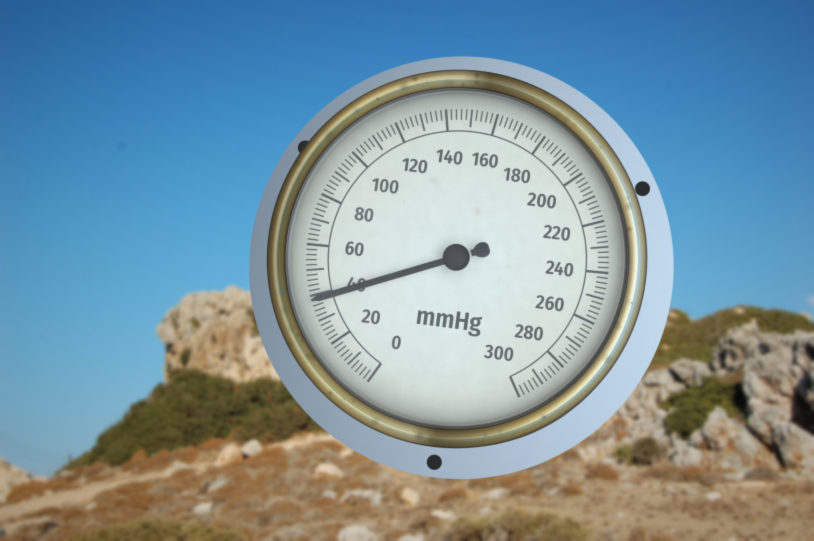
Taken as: 38 mmHg
